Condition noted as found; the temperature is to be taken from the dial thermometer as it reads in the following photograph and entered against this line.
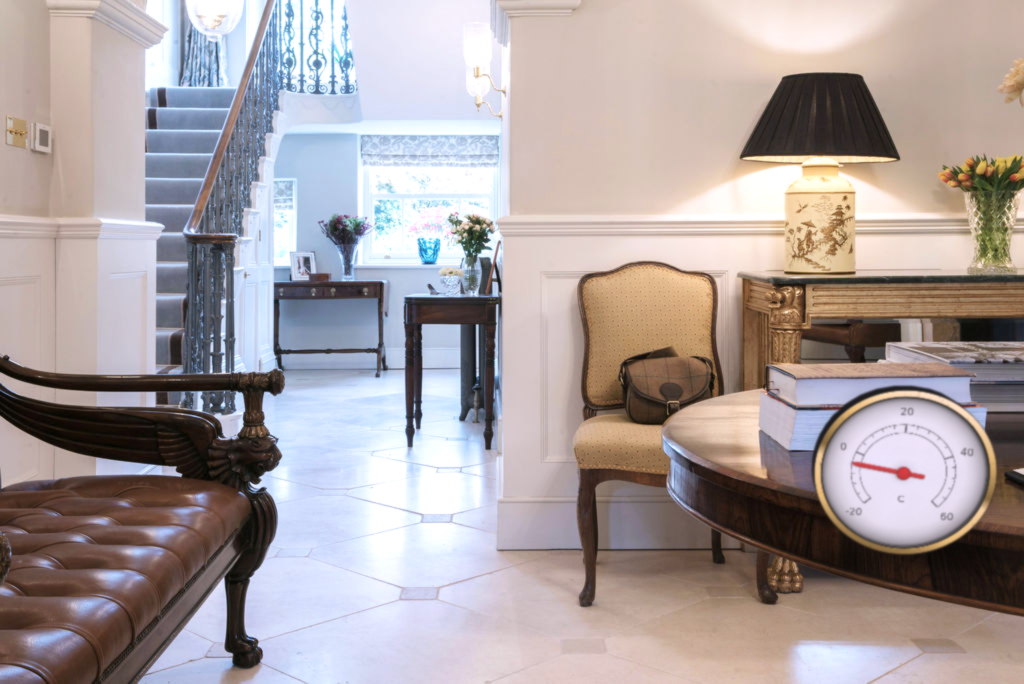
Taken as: -4 °C
